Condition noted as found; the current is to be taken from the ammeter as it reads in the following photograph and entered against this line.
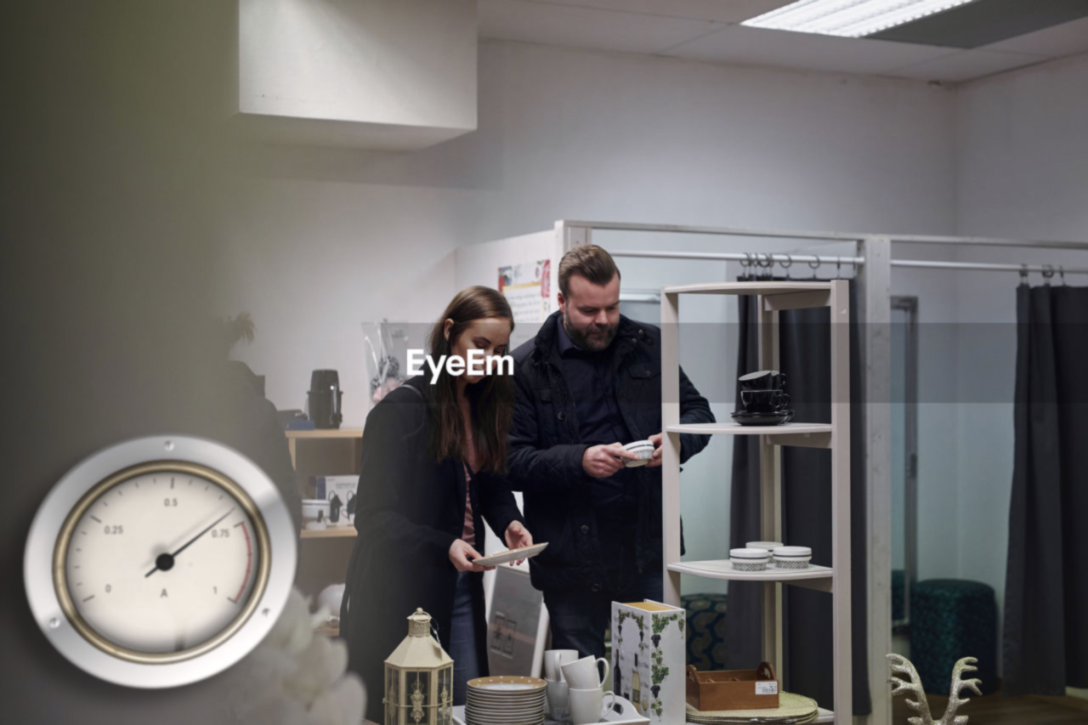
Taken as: 0.7 A
